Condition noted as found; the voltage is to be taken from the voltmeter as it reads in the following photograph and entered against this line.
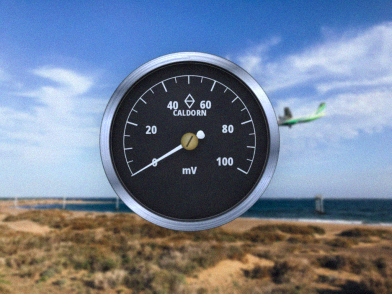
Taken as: 0 mV
